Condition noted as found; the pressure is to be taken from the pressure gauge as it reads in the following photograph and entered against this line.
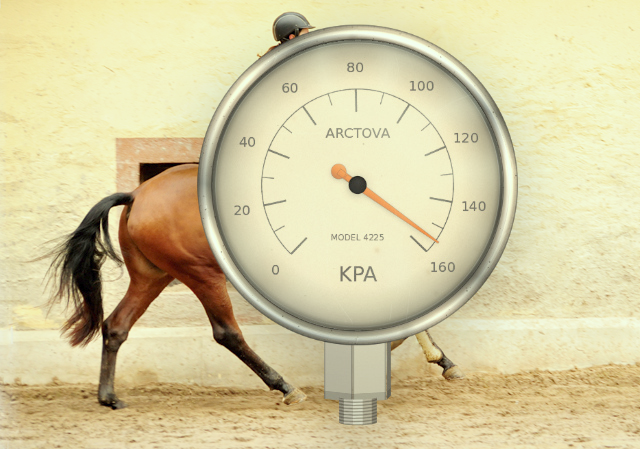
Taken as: 155 kPa
